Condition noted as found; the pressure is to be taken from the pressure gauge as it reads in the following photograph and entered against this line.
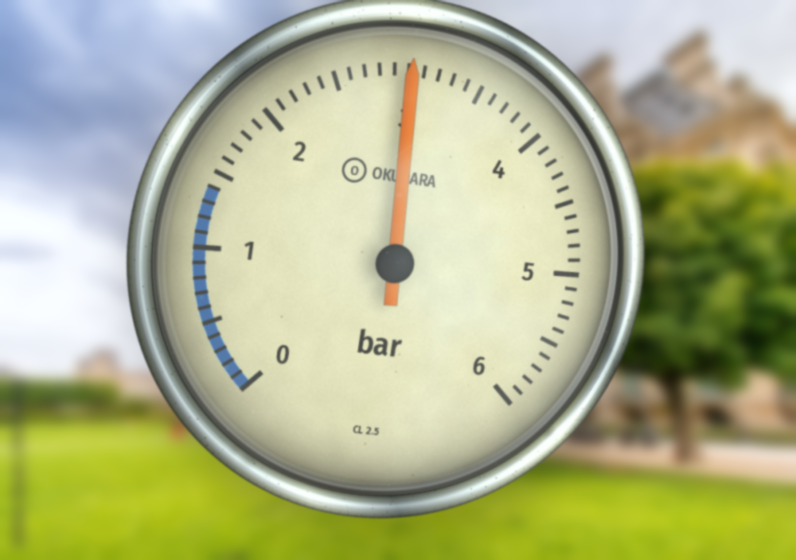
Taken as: 3 bar
